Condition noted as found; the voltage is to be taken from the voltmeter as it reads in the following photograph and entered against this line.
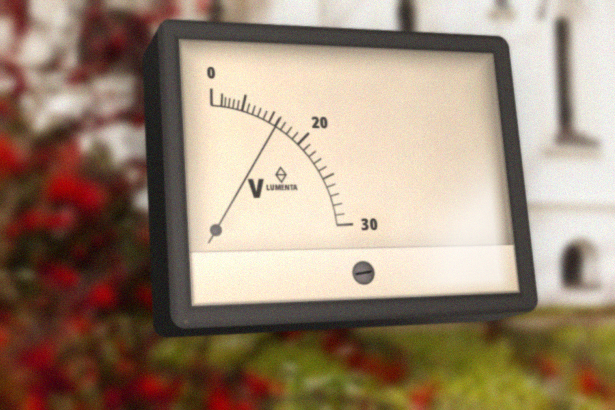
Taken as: 16 V
